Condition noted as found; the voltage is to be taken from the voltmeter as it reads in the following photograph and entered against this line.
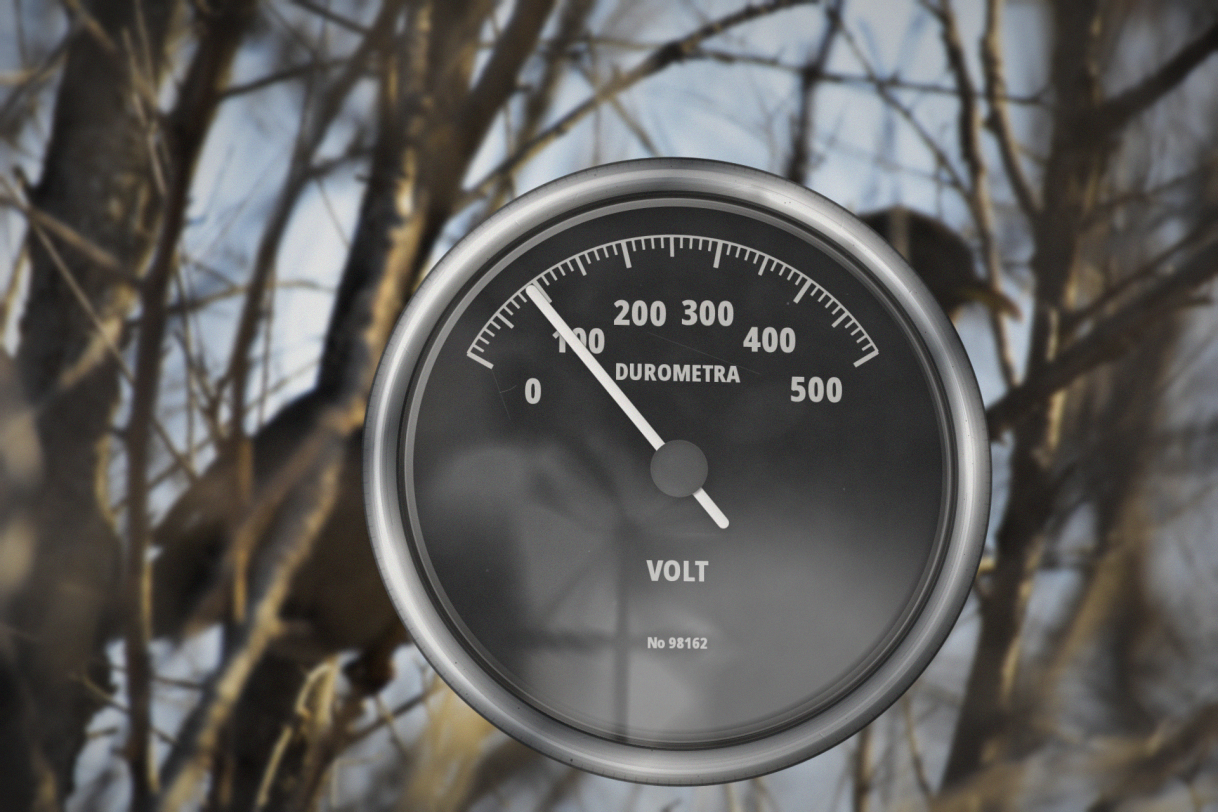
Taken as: 90 V
